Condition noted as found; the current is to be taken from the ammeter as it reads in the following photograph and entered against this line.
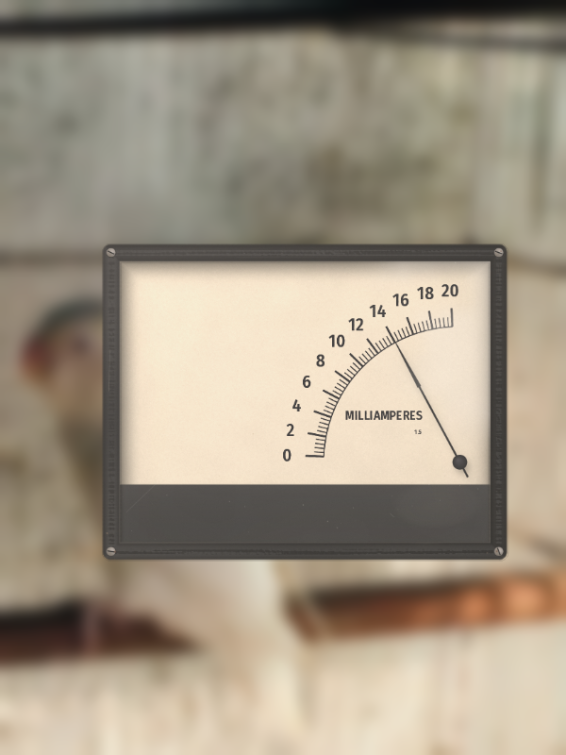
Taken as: 14 mA
